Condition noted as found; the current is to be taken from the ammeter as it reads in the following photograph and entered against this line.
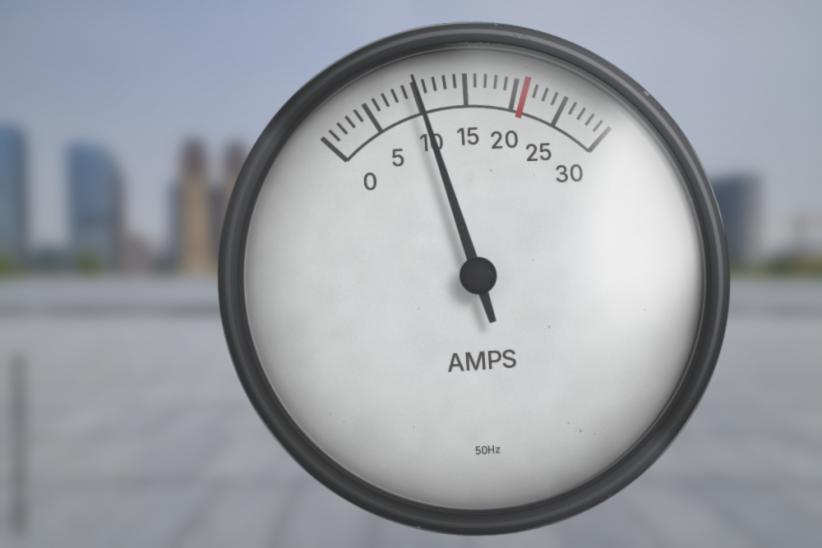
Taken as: 10 A
